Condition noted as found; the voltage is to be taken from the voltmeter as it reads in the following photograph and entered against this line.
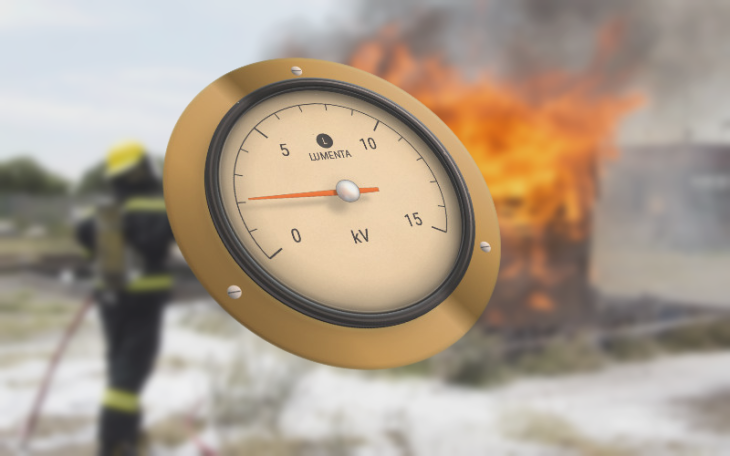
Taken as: 2 kV
